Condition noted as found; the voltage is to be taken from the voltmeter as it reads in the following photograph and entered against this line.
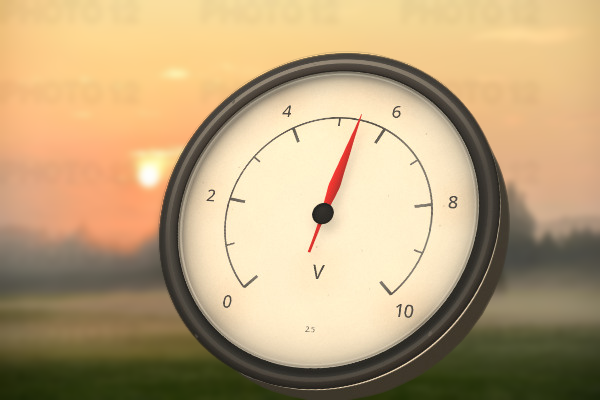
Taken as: 5.5 V
